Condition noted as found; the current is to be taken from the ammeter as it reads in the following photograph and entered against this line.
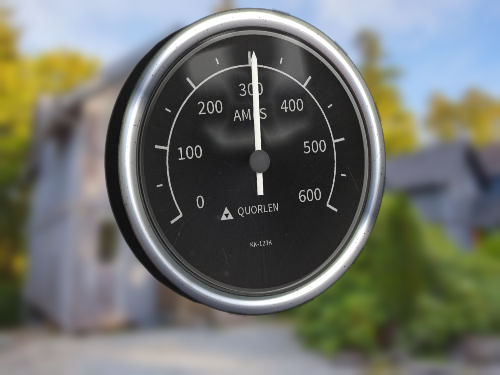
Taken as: 300 A
